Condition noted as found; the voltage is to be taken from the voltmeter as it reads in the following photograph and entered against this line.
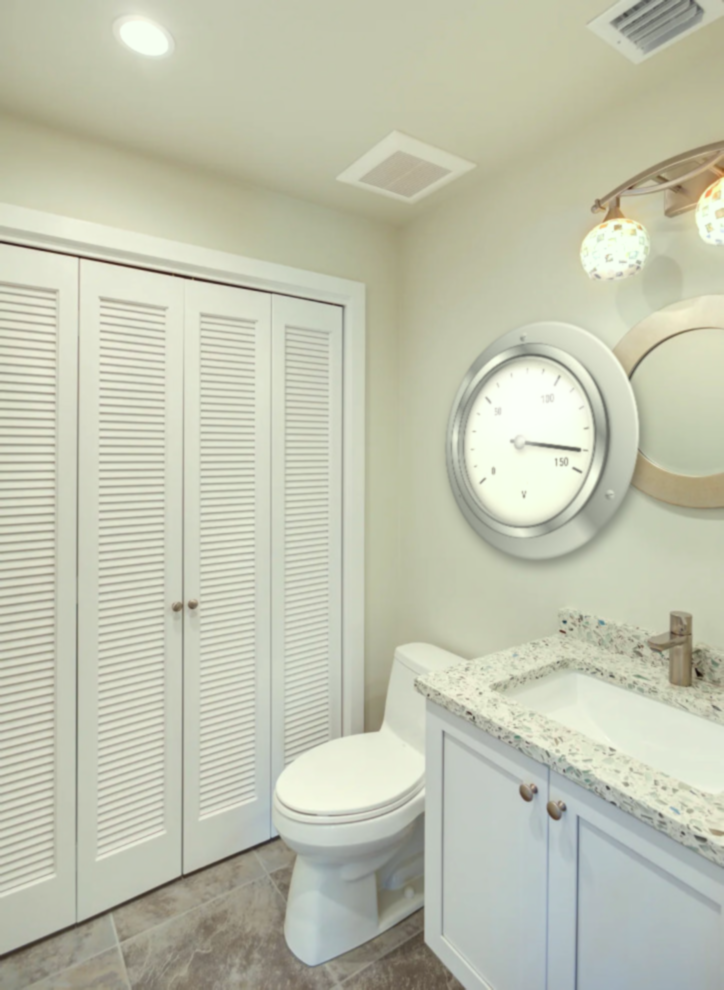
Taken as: 140 V
